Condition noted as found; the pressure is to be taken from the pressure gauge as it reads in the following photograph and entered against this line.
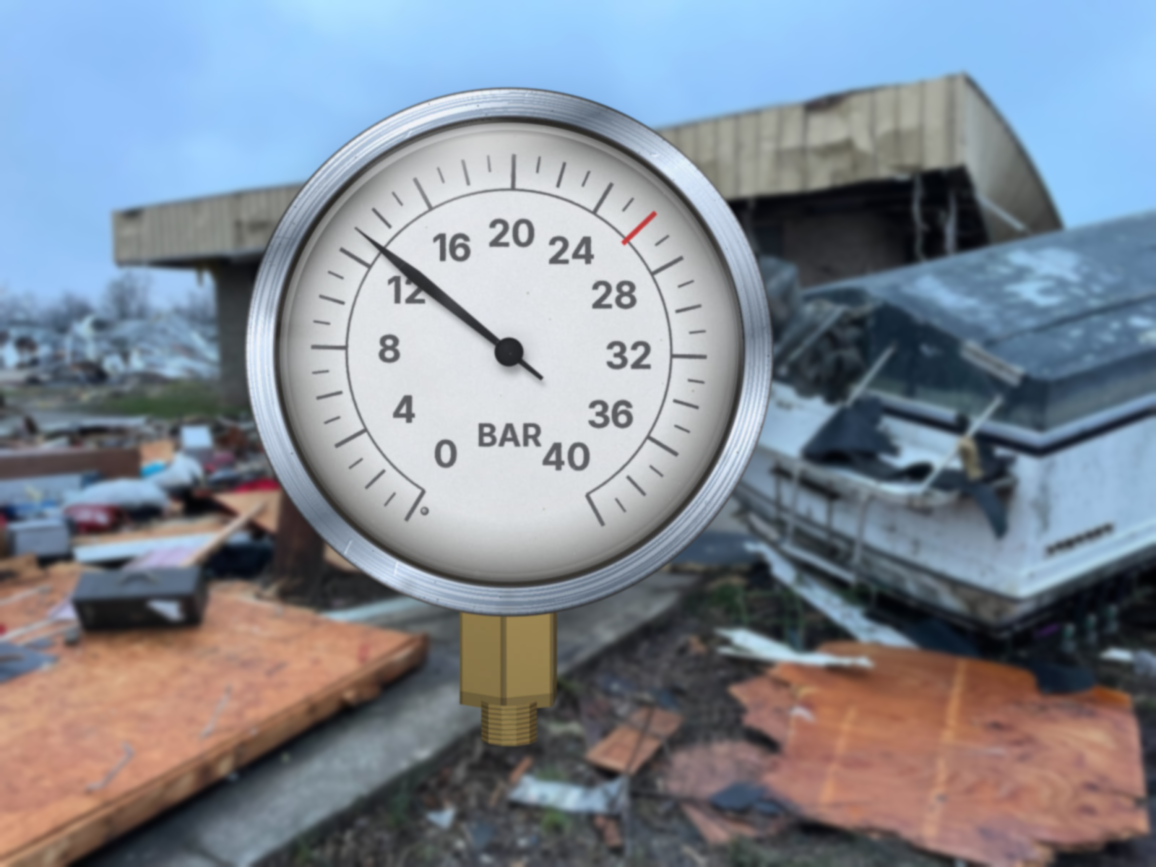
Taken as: 13 bar
